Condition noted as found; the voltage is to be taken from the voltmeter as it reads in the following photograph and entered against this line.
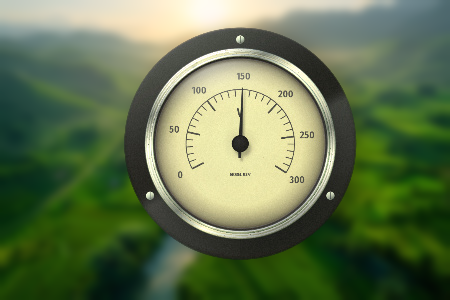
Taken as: 150 V
